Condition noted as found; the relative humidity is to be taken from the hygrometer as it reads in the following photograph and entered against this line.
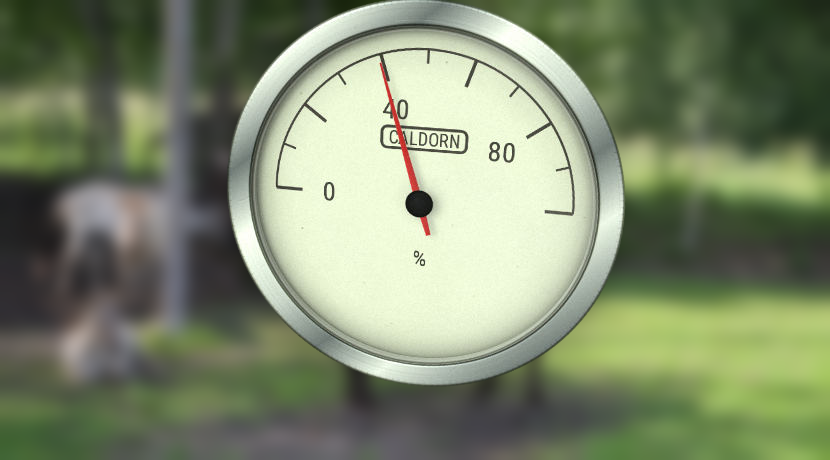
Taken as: 40 %
